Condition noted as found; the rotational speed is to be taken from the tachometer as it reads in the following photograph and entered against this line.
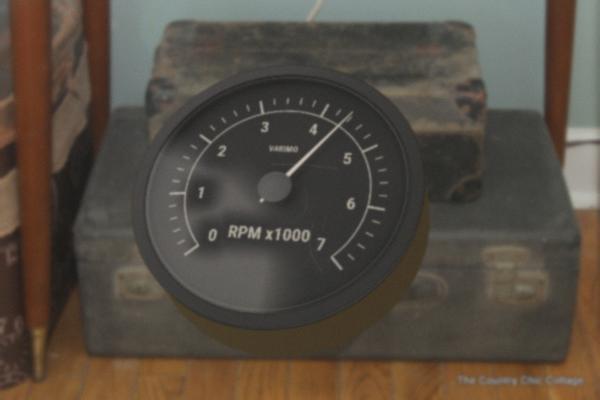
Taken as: 4400 rpm
